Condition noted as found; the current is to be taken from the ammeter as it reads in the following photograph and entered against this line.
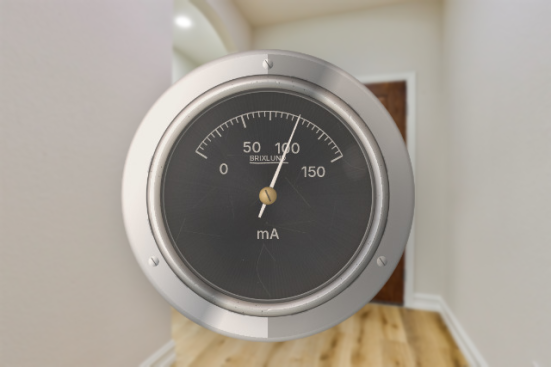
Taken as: 100 mA
